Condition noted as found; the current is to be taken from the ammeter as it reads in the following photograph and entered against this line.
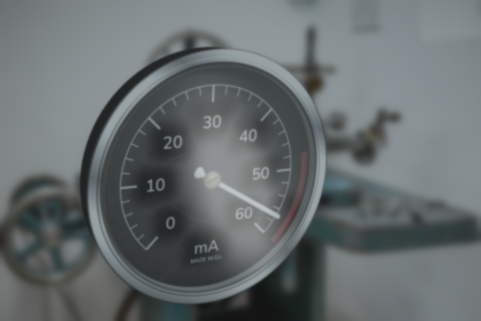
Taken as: 57 mA
